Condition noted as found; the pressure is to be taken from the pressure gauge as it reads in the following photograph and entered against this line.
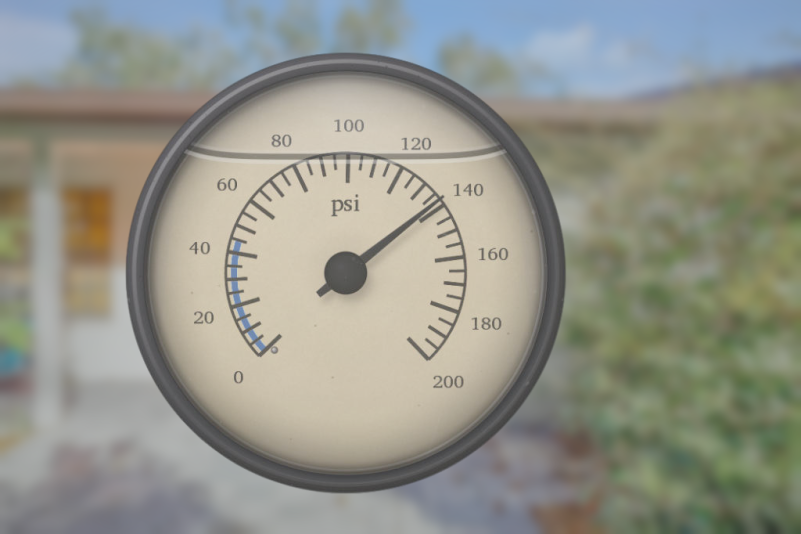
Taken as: 137.5 psi
